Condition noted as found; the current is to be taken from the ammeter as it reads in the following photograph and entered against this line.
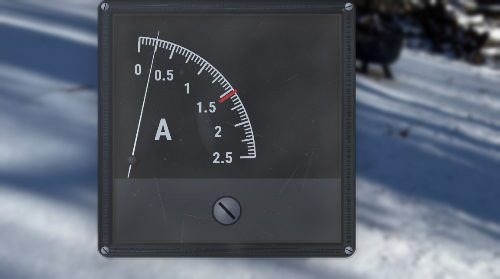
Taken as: 0.25 A
